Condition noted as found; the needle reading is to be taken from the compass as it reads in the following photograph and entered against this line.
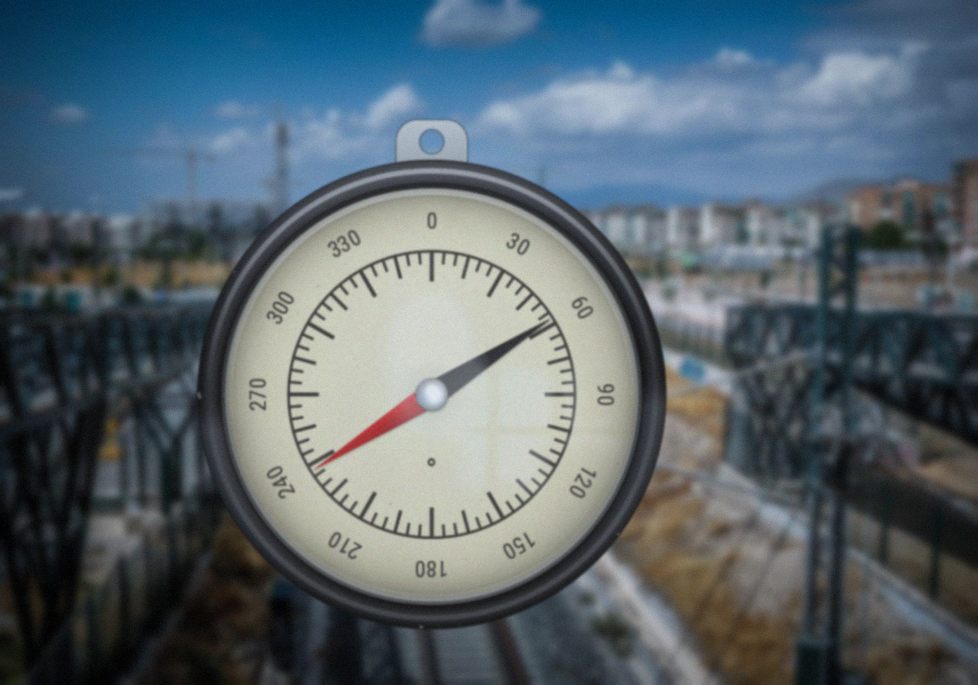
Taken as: 237.5 °
